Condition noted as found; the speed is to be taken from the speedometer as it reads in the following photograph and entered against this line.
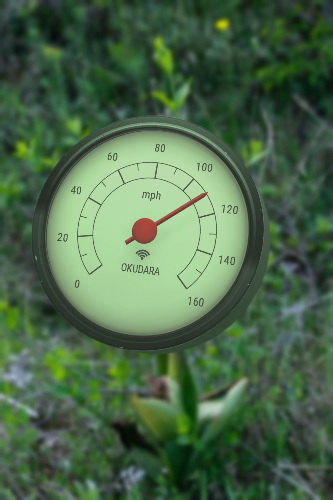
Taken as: 110 mph
